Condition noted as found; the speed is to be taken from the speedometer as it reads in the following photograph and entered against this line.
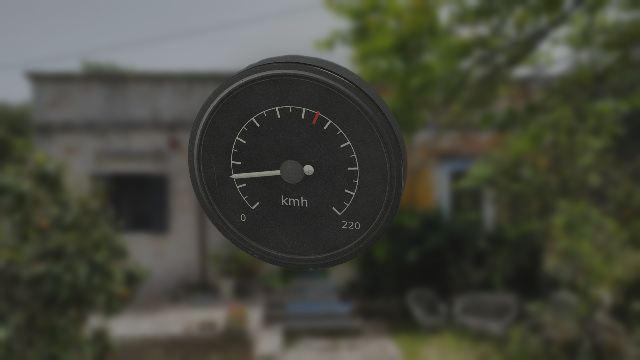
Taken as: 30 km/h
